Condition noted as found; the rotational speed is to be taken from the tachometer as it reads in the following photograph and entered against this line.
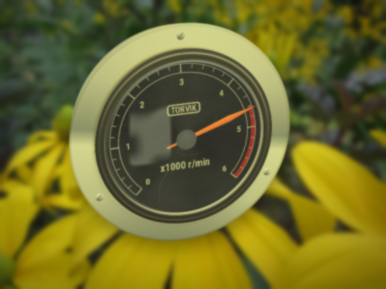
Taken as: 4600 rpm
